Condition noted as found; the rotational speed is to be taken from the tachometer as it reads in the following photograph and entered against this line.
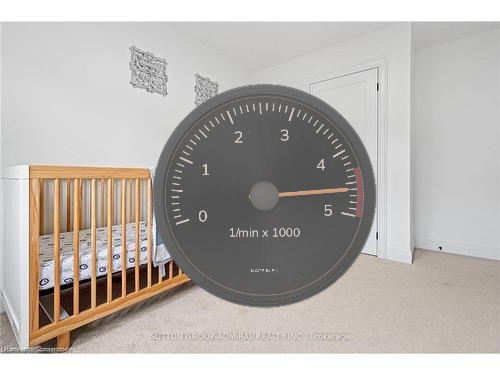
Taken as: 4600 rpm
